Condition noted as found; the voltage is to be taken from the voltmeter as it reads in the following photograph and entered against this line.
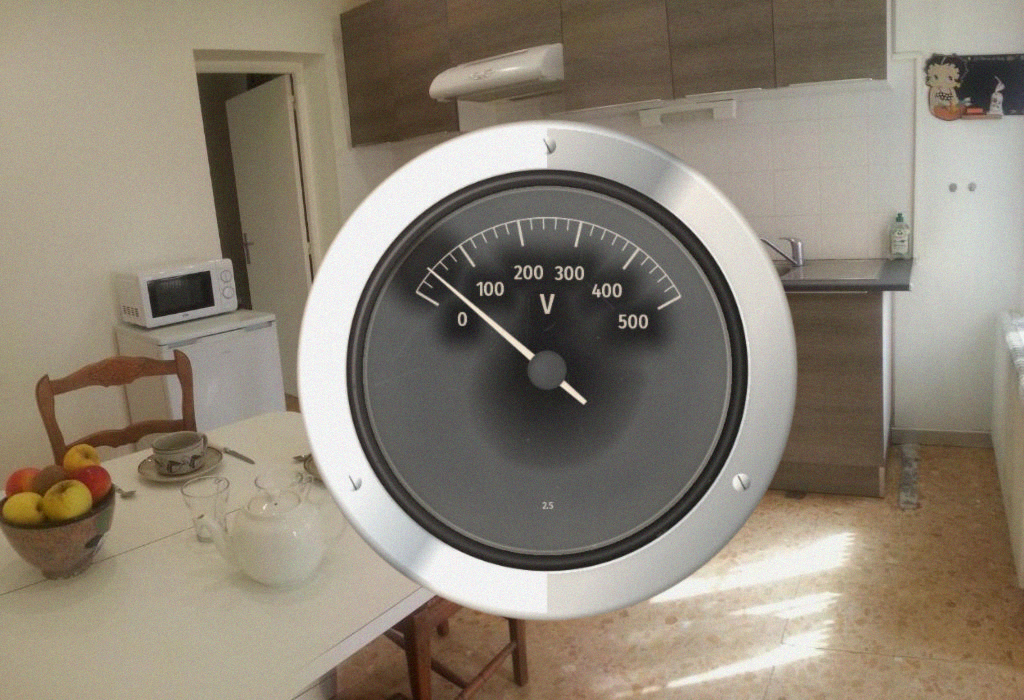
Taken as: 40 V
